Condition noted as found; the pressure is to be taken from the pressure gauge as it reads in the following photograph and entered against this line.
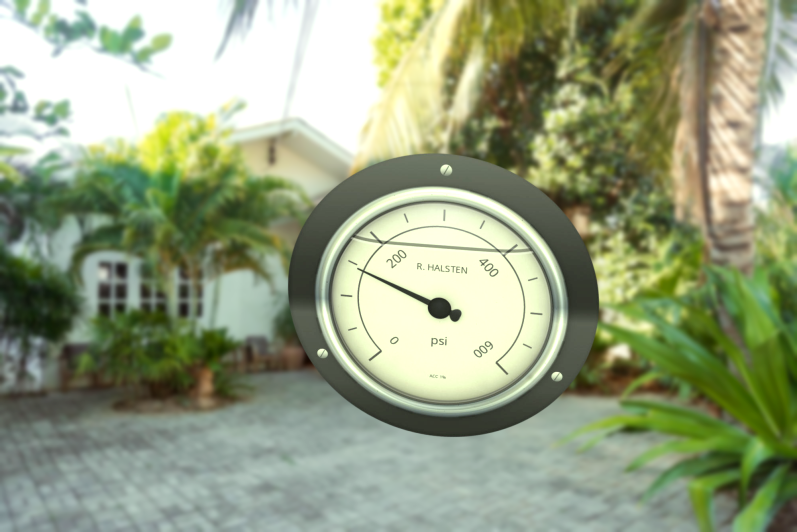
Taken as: 150 psi
